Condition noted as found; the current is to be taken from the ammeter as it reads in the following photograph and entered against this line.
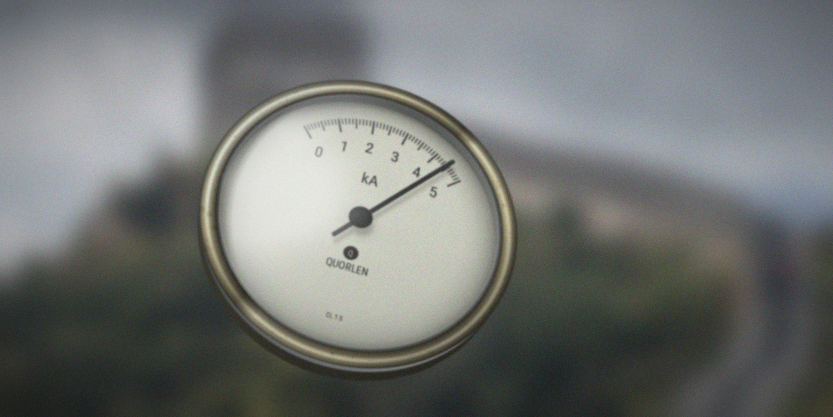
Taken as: 4.5 kA
